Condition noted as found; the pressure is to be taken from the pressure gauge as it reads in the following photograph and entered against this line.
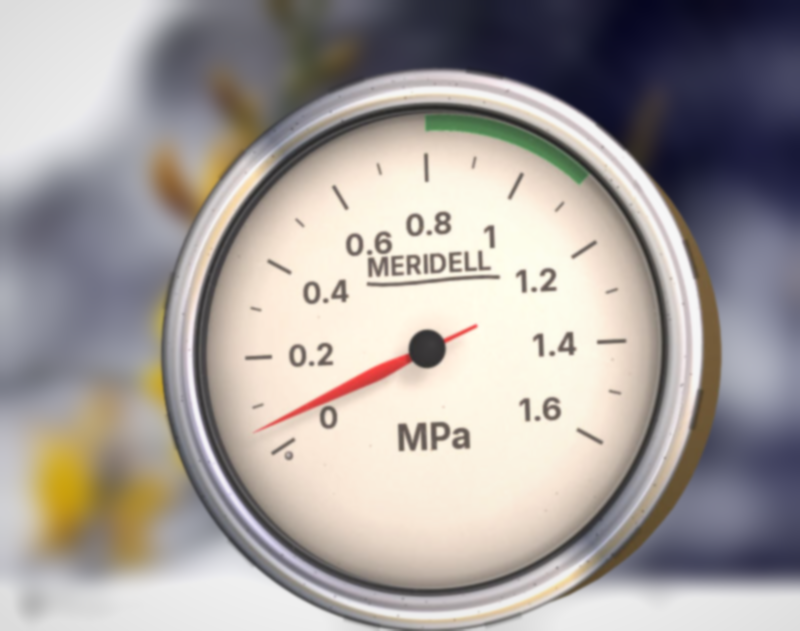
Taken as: 0.05 MPa
